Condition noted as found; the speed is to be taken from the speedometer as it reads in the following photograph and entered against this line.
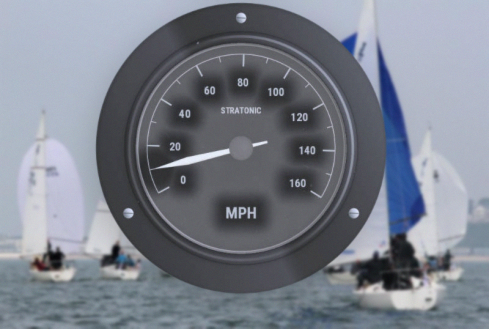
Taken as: 10 mph
